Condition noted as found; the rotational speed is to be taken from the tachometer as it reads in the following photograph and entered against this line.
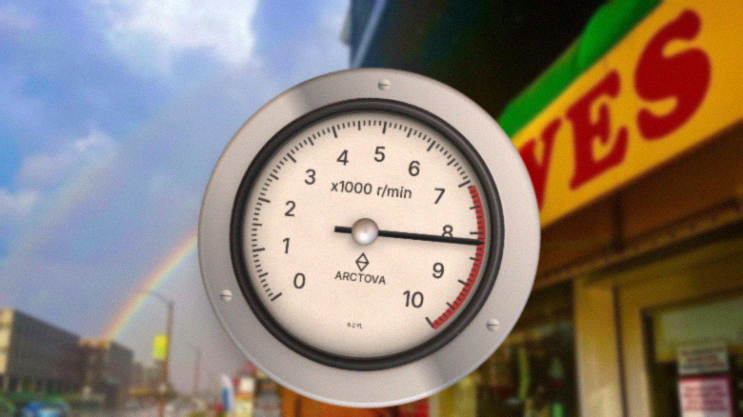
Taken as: 8200 rpm
